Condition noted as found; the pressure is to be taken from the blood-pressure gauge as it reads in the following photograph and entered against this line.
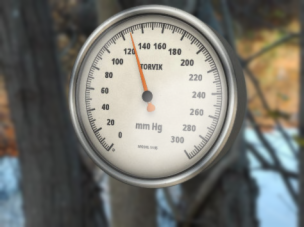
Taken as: 130 mmHg
